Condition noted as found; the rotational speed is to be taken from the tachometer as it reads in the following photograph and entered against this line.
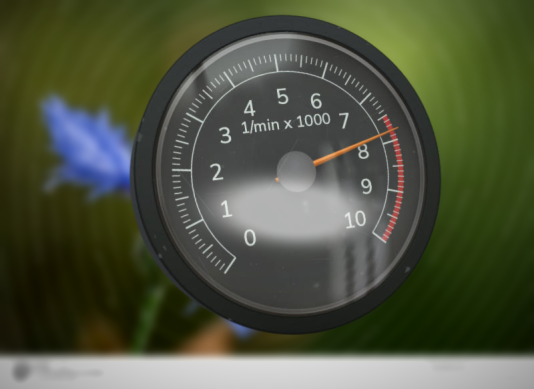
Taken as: 7800 rpm
